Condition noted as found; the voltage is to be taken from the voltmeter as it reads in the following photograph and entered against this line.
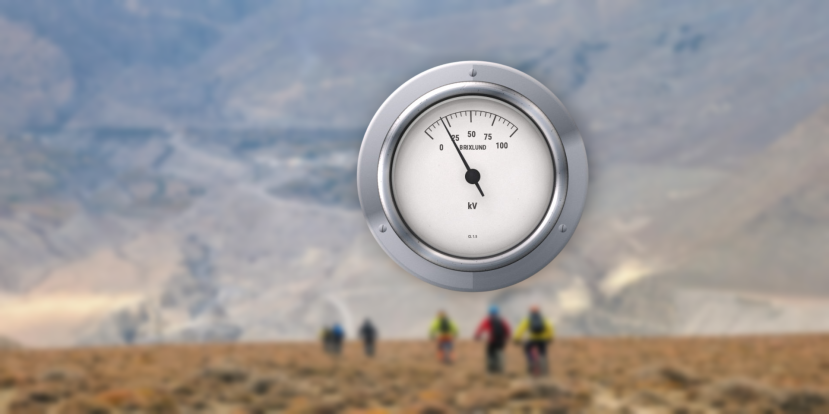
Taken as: 20 kV
